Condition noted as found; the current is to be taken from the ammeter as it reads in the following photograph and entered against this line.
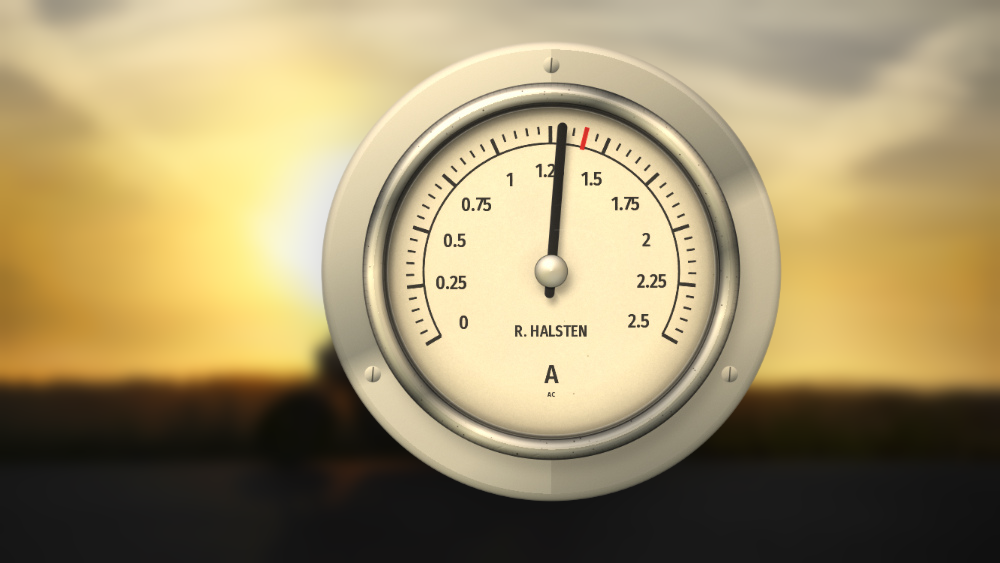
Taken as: 1.3 A
